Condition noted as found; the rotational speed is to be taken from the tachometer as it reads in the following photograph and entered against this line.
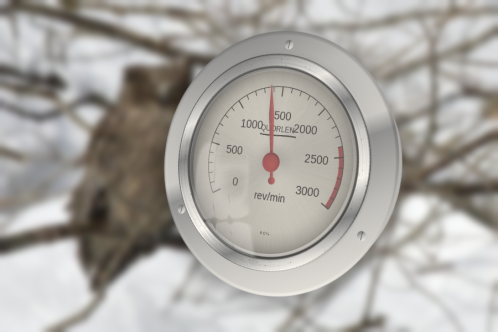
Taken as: 1400 rpm
